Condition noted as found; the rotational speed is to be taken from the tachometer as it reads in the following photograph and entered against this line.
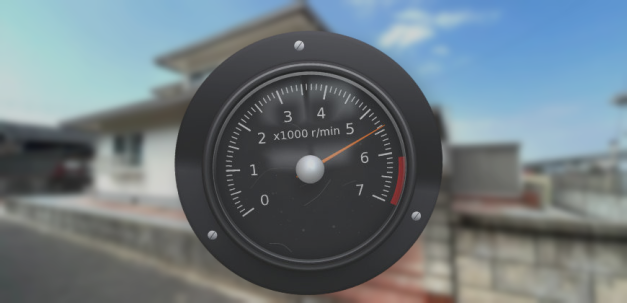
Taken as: 5400 rpm
